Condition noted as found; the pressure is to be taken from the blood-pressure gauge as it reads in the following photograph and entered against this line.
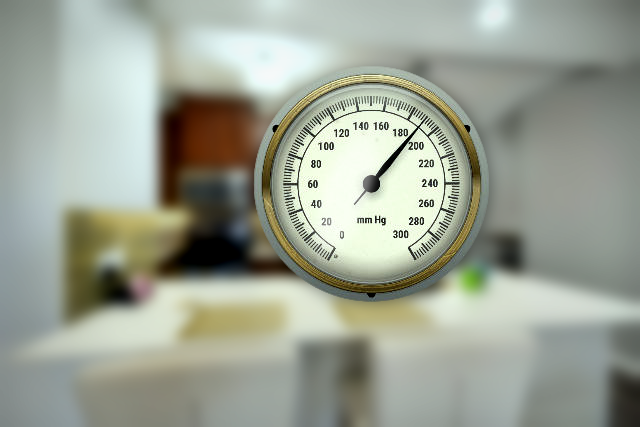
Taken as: 190 mmHg
